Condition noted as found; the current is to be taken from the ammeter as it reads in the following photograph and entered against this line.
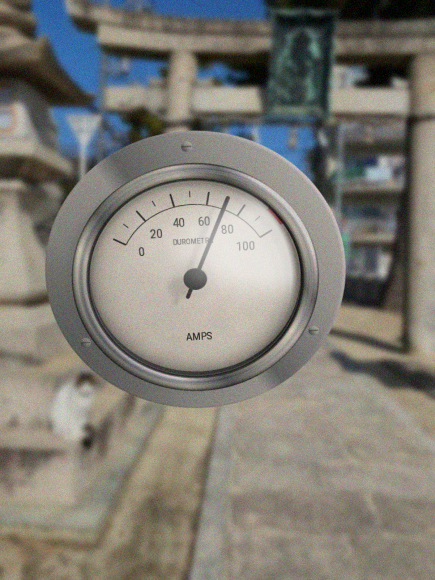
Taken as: 70 A
